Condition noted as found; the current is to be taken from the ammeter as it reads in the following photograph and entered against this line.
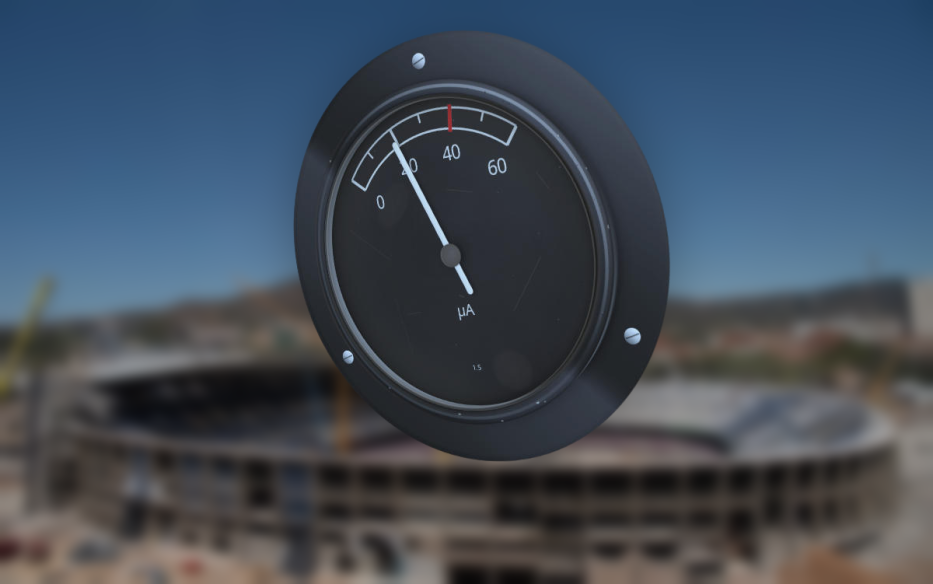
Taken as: 20 µA
